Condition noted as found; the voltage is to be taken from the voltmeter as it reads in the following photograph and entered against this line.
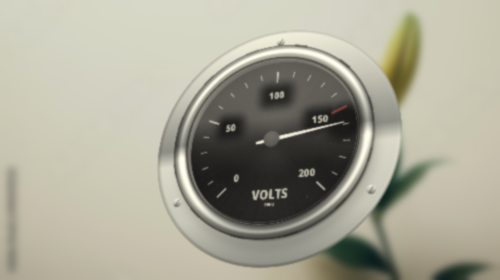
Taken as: 160 V
